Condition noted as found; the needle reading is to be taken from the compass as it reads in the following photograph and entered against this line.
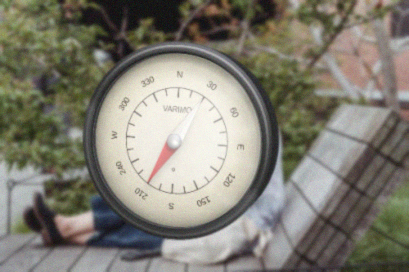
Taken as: 210 °
